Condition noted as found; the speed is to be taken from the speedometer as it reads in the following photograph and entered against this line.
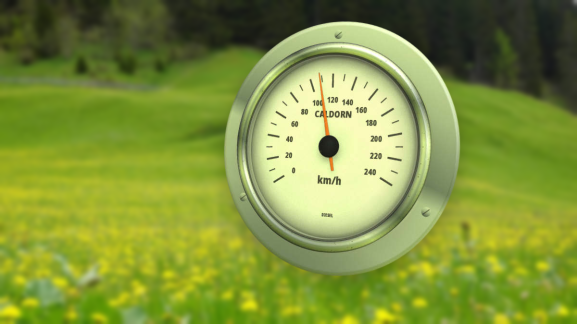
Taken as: 110 km/h
